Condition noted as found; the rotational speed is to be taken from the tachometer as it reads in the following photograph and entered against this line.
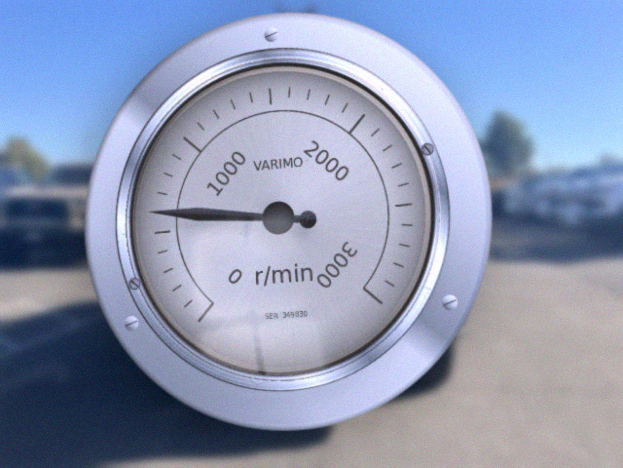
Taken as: 600 rpm
